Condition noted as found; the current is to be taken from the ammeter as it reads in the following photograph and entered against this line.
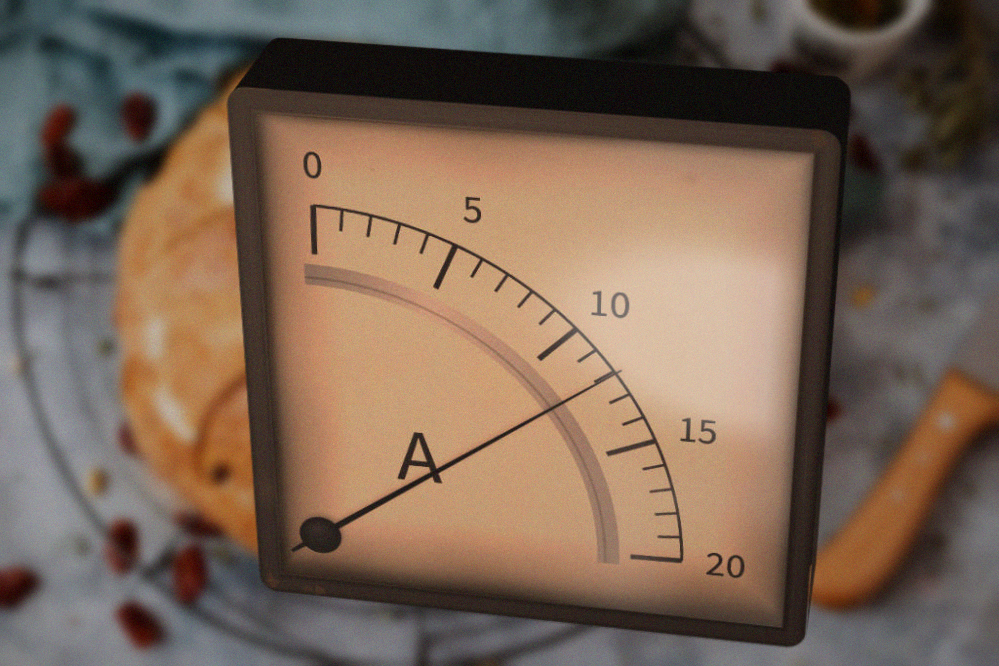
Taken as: 12 A
